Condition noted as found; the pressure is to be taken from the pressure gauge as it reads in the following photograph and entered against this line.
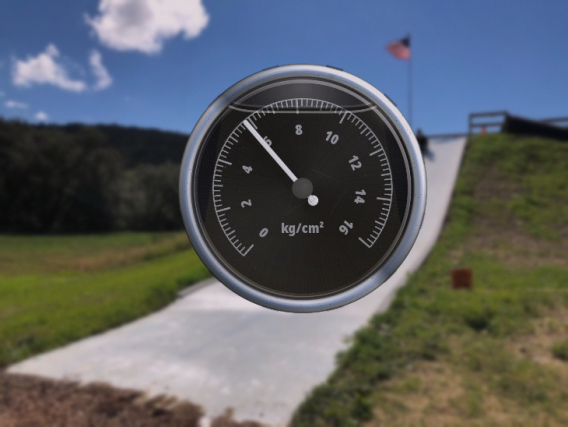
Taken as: 5.8 kg/cm²
